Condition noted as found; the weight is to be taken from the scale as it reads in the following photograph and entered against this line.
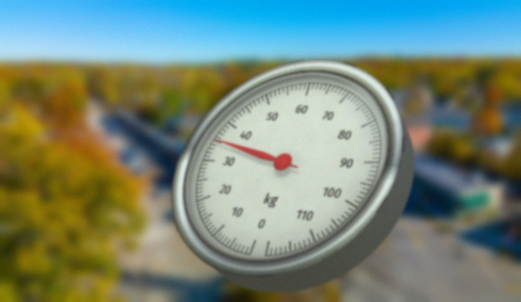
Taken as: 35 kg
